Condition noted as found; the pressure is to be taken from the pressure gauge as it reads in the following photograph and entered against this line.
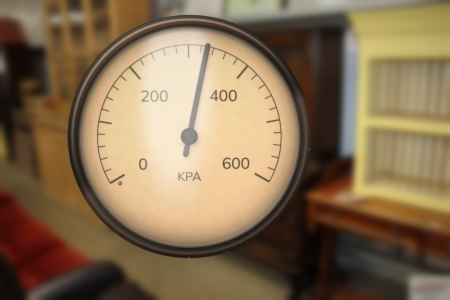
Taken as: 330 kPa
